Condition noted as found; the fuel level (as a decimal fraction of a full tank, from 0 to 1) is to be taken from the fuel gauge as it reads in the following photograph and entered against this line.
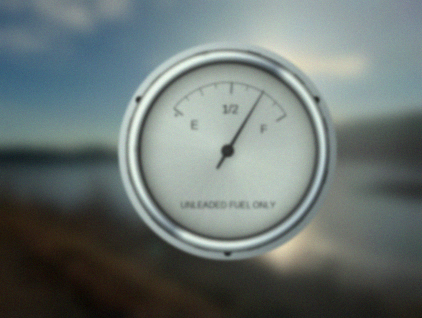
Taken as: 0.75
